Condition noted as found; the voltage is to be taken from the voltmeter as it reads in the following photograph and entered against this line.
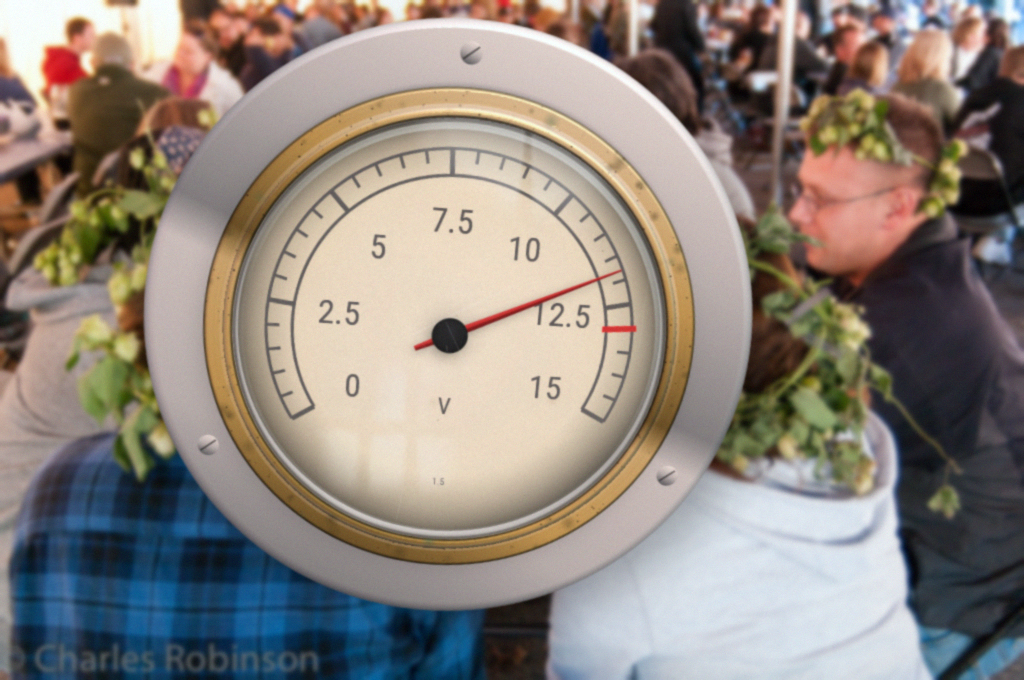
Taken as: 11.75 V
